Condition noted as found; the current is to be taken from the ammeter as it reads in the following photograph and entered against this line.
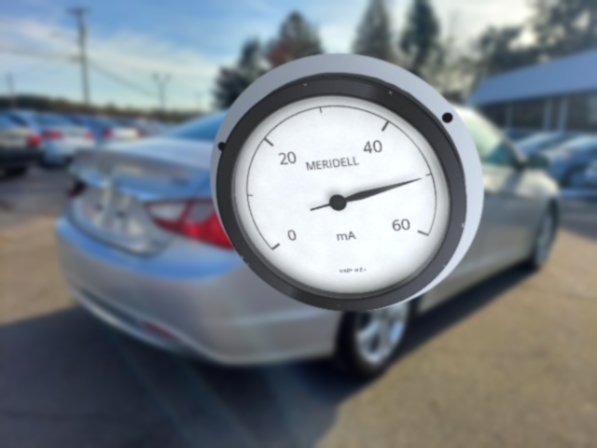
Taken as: 50 mA
